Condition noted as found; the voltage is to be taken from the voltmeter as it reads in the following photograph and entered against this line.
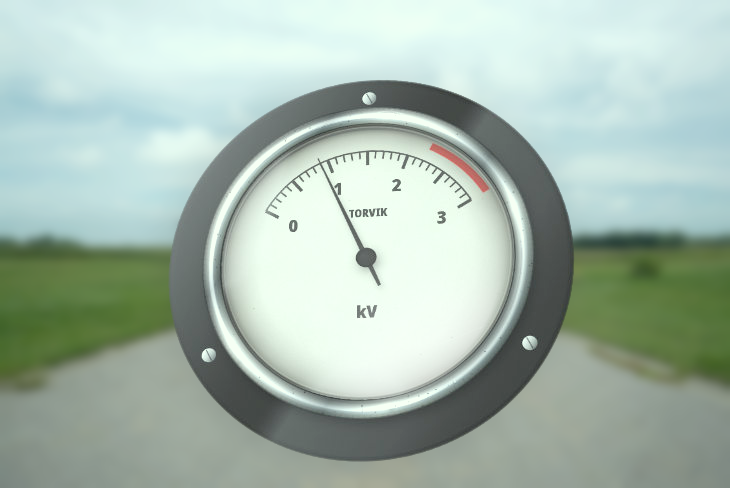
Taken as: 0.9 kV
